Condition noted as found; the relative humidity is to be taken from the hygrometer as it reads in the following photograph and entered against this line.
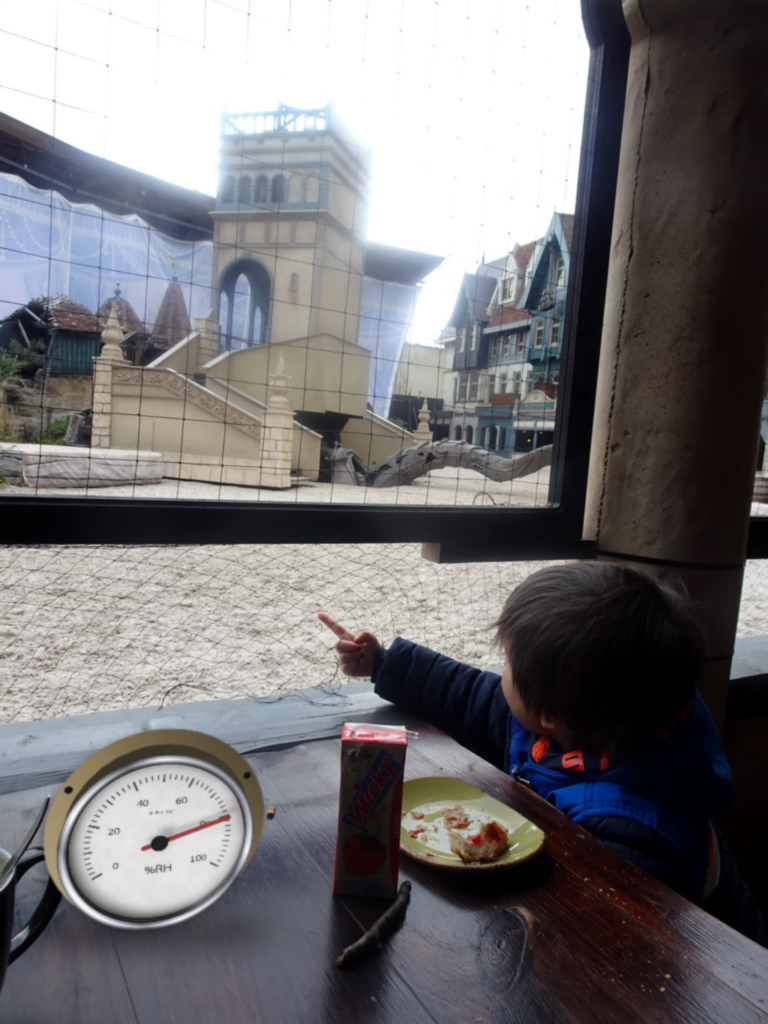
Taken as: 80 %
